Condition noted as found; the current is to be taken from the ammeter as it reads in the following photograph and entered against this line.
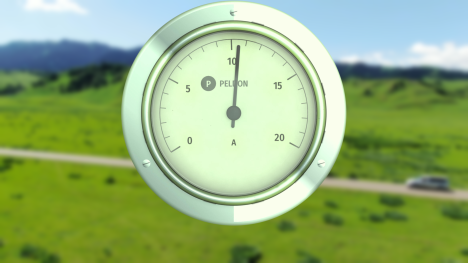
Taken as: 10.5 A
